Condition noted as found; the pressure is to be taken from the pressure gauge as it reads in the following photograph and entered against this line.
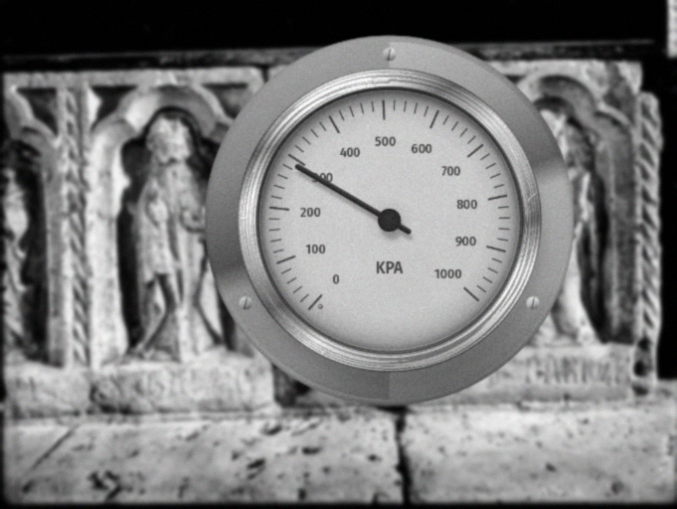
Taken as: 290 kPa
